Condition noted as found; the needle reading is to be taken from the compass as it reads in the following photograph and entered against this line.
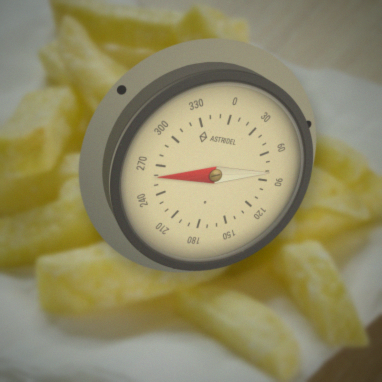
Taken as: 260 °
